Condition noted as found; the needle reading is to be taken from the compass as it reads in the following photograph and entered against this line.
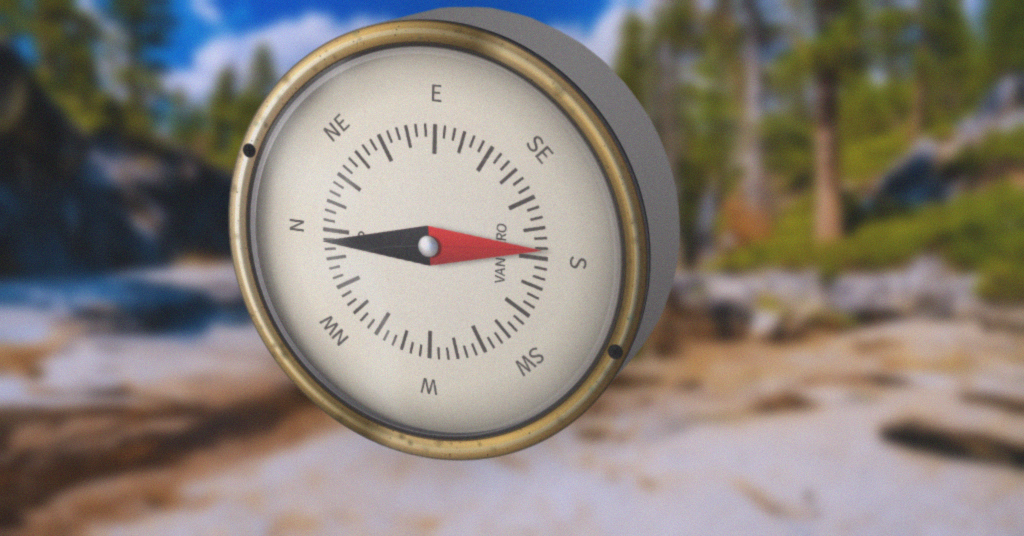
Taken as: 175 °
